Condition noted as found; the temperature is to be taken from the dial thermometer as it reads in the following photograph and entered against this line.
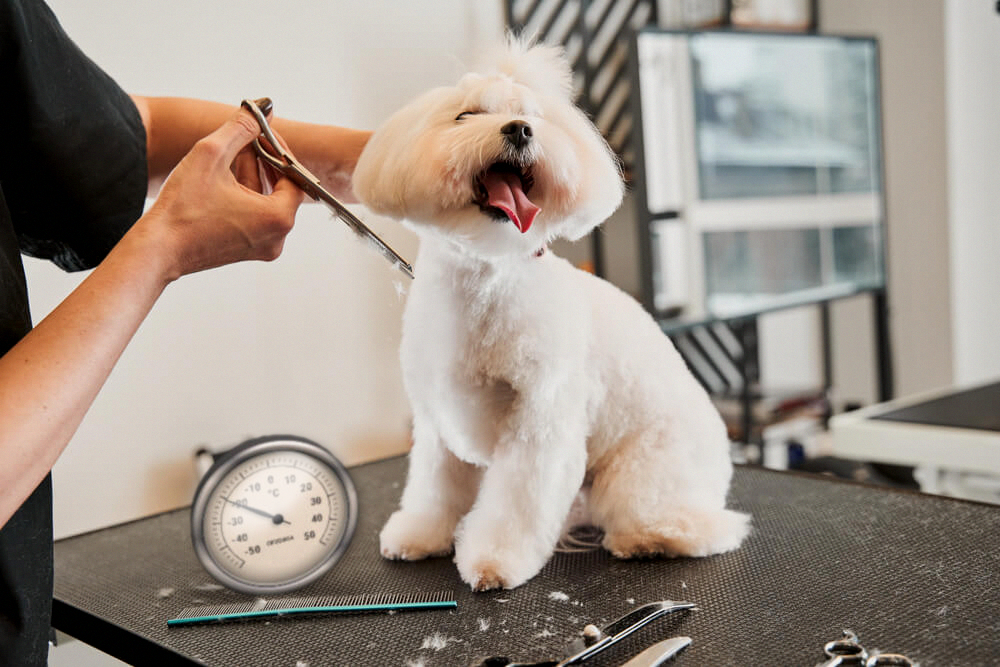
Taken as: -20 °C
